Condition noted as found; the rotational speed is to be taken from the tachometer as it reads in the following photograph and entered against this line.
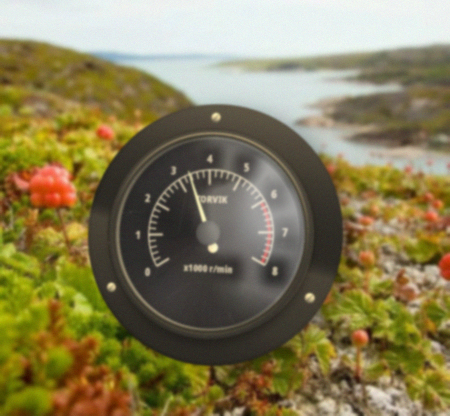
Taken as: 3400 rpm
